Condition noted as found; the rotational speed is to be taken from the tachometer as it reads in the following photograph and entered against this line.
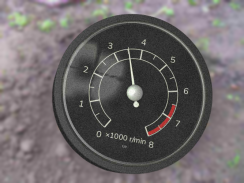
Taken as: 3500 rpm
